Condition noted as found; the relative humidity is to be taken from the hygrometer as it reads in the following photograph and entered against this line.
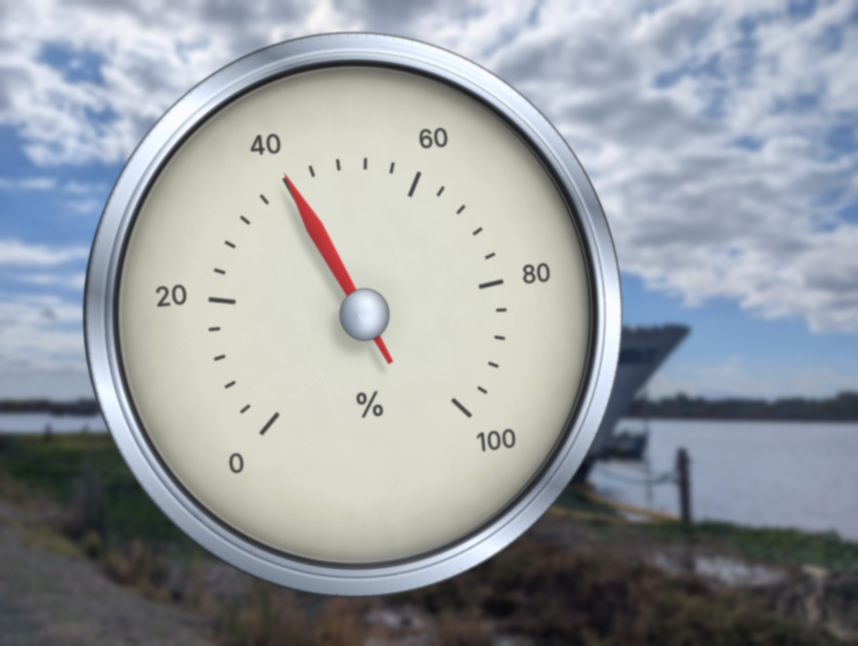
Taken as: 40 %
